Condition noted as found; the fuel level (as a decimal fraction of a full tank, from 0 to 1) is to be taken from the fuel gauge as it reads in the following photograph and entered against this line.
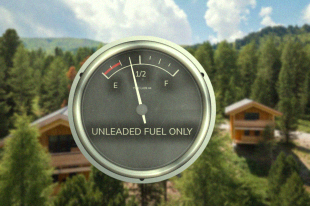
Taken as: 0.375
